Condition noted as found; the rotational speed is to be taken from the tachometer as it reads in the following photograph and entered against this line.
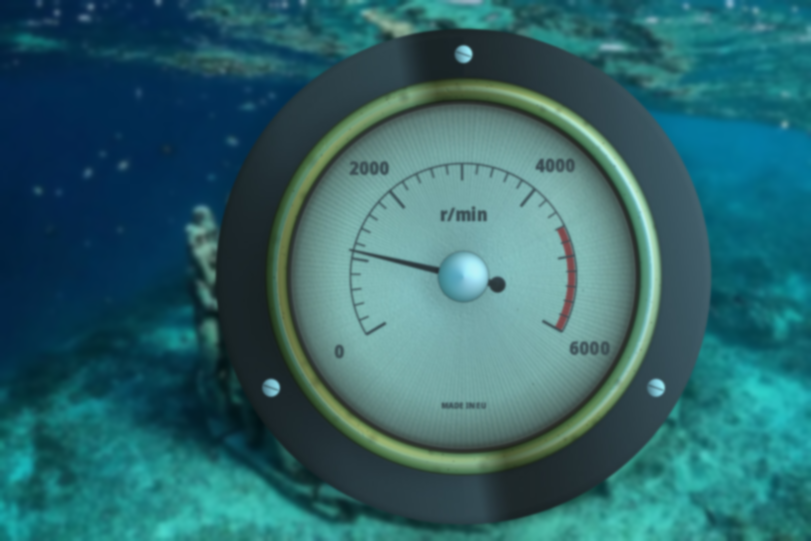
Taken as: 1100 rpm
